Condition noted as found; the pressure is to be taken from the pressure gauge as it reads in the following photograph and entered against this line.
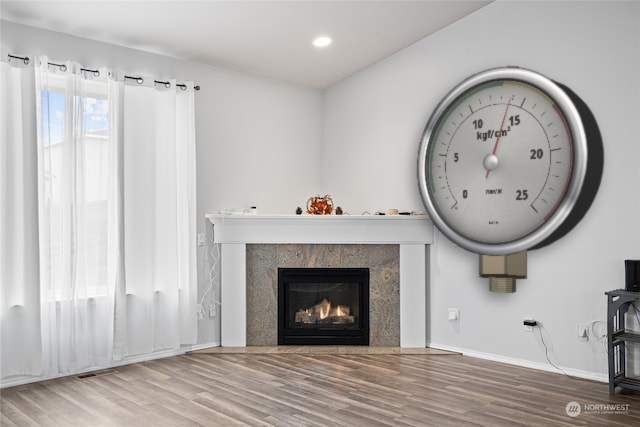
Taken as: 14 kg/cm²
